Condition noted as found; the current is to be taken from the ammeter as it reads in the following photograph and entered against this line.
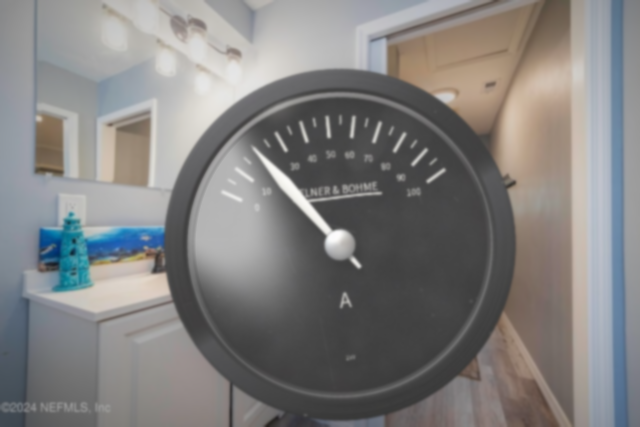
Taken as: 20 A
